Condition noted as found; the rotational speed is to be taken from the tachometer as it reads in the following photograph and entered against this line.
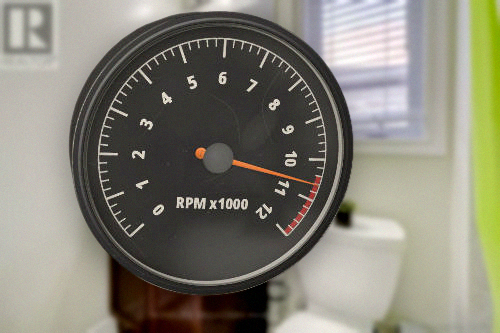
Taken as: 10600 rpm
